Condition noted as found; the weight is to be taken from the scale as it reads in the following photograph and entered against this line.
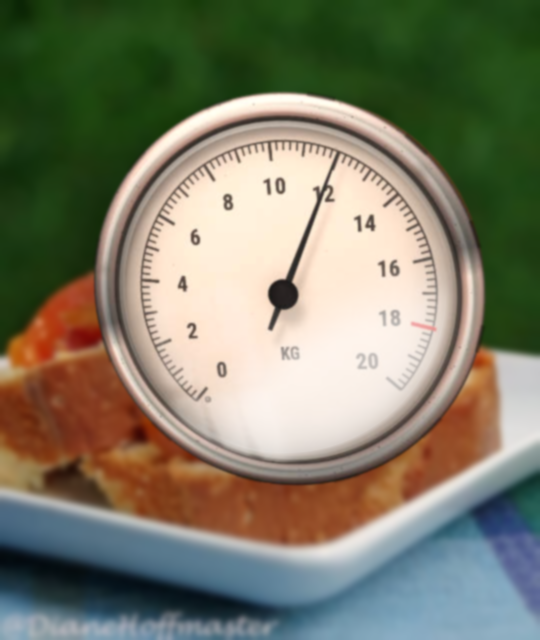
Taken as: 12 kg
